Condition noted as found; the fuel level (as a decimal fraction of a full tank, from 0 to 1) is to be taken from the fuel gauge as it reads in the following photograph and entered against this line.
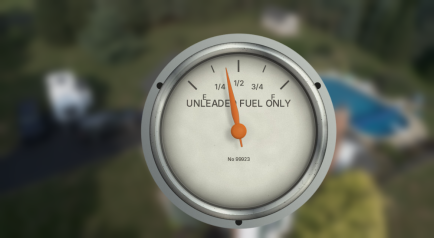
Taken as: 0.375
